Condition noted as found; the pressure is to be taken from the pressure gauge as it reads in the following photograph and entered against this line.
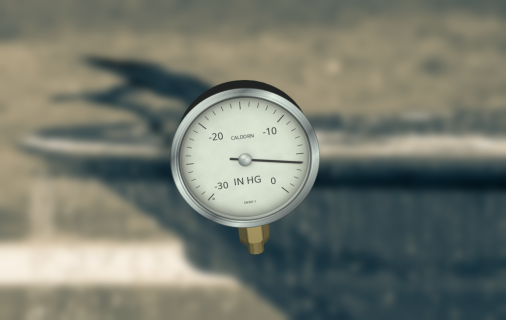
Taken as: -4 inHg
